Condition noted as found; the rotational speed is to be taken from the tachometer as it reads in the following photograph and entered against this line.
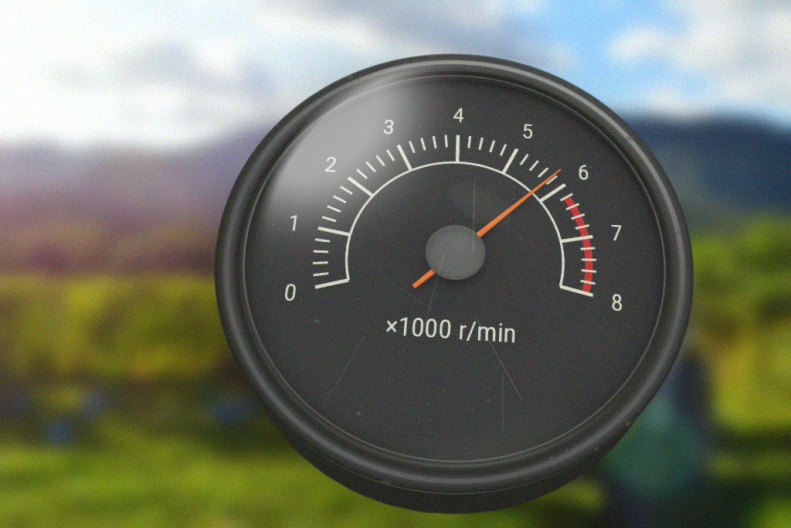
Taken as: 5800 rpm
